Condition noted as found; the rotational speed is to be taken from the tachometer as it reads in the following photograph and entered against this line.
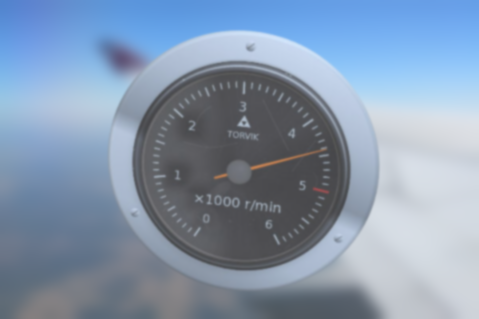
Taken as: 4400 rpm
